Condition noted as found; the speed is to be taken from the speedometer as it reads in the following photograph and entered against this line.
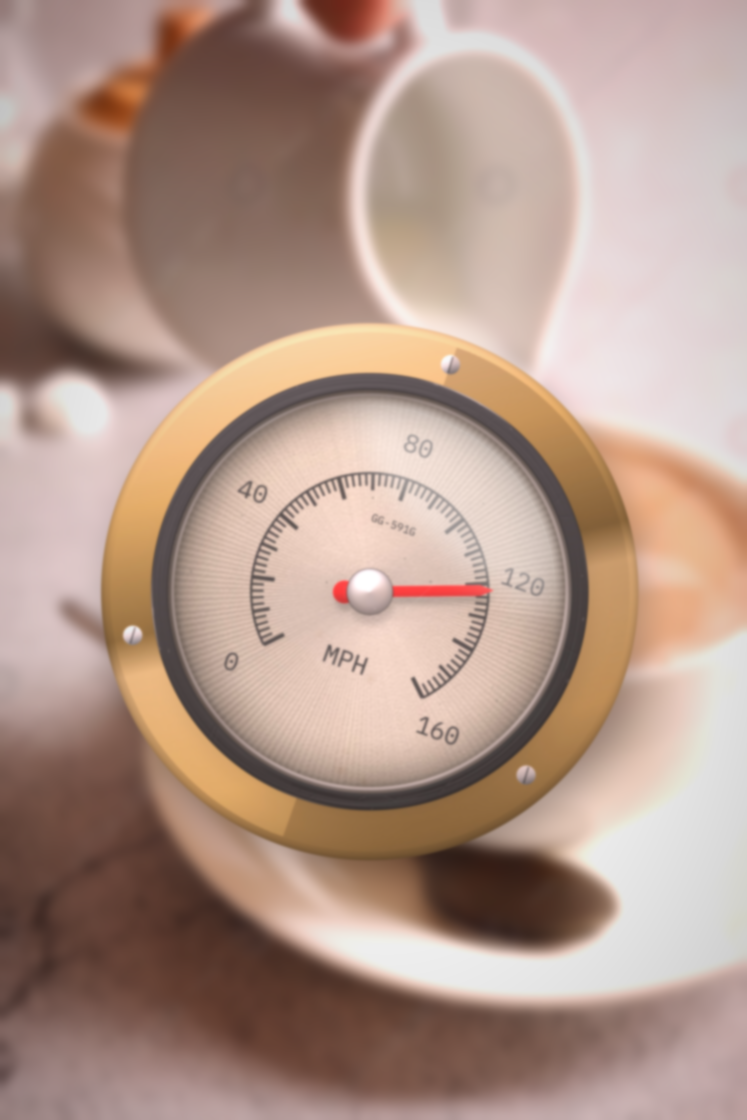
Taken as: 122 mph
